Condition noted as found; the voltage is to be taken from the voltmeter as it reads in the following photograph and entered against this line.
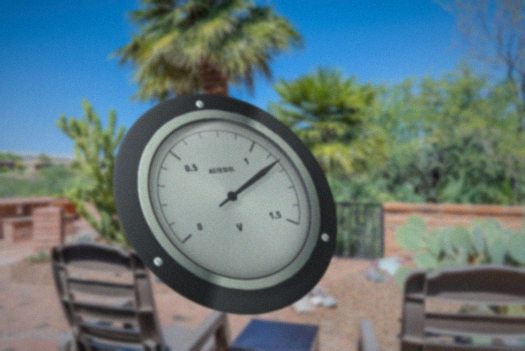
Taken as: 1.15 V
